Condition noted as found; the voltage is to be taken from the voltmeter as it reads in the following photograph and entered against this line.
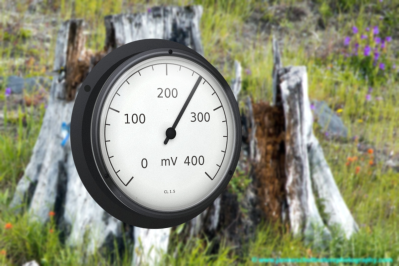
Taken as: 250 mV
